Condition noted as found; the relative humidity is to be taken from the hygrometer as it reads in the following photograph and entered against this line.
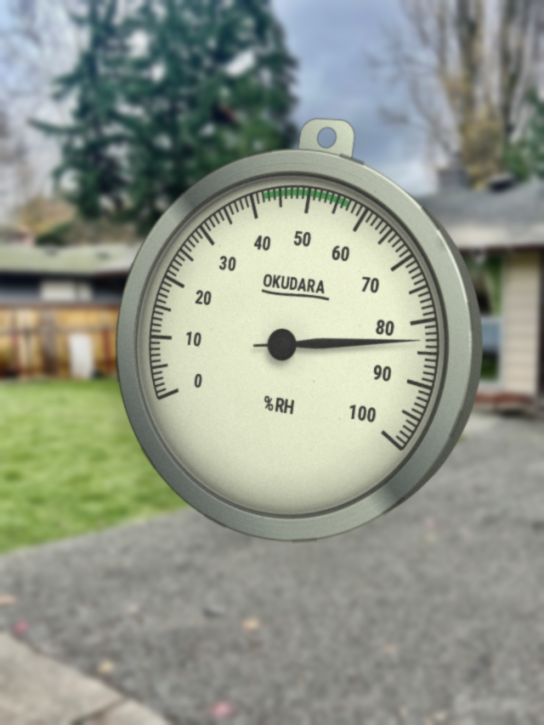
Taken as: 83 %
